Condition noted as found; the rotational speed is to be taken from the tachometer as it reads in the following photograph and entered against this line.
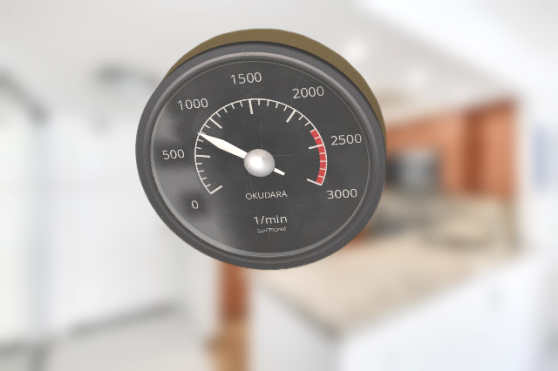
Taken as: 800 rpm
